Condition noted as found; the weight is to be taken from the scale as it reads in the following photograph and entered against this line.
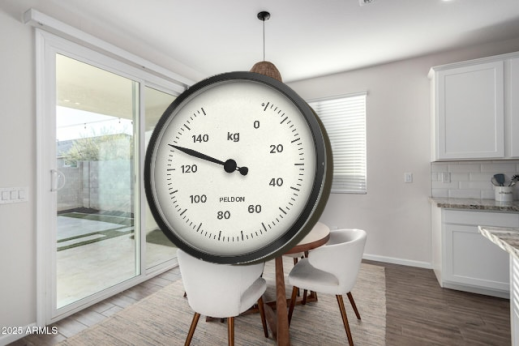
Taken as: 130 kg
